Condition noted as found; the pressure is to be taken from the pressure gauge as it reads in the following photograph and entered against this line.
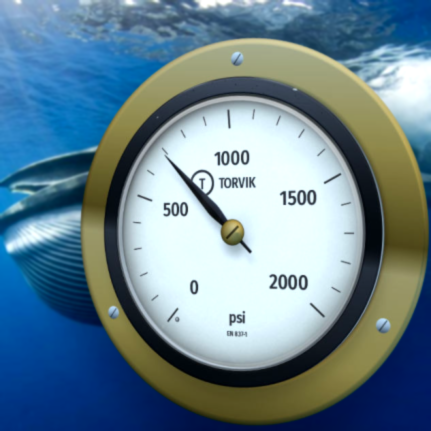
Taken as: 700 psi
